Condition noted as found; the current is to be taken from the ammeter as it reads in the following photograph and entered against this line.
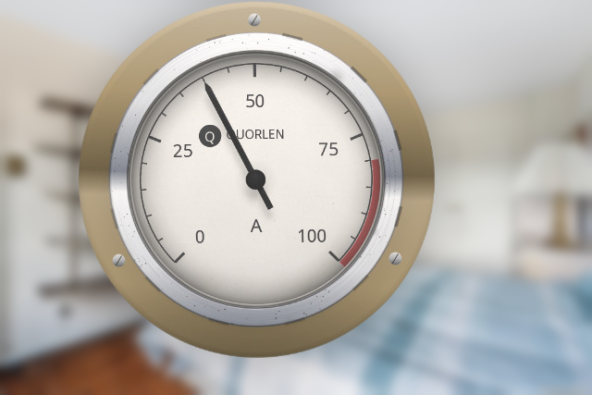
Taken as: 40 A
